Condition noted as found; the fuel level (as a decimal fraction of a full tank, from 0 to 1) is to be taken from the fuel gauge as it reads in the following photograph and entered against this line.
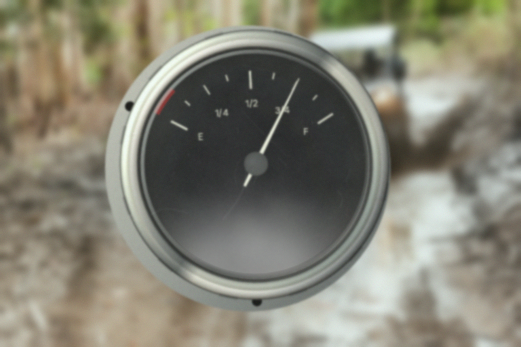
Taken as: 0.75
